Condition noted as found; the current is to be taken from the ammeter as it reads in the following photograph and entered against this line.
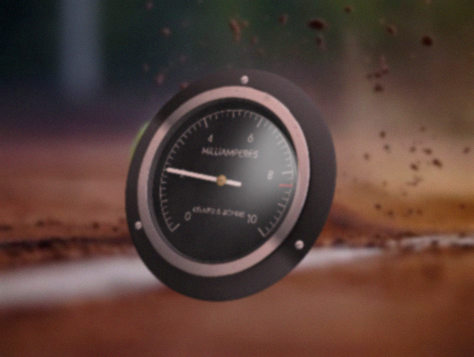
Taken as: 2 mA
